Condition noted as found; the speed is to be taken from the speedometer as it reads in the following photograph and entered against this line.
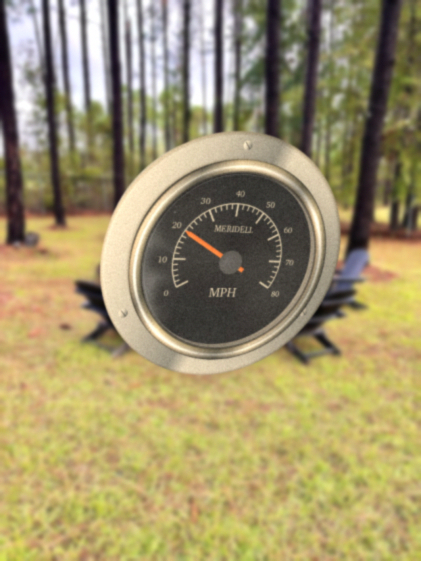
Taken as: 20 mph
